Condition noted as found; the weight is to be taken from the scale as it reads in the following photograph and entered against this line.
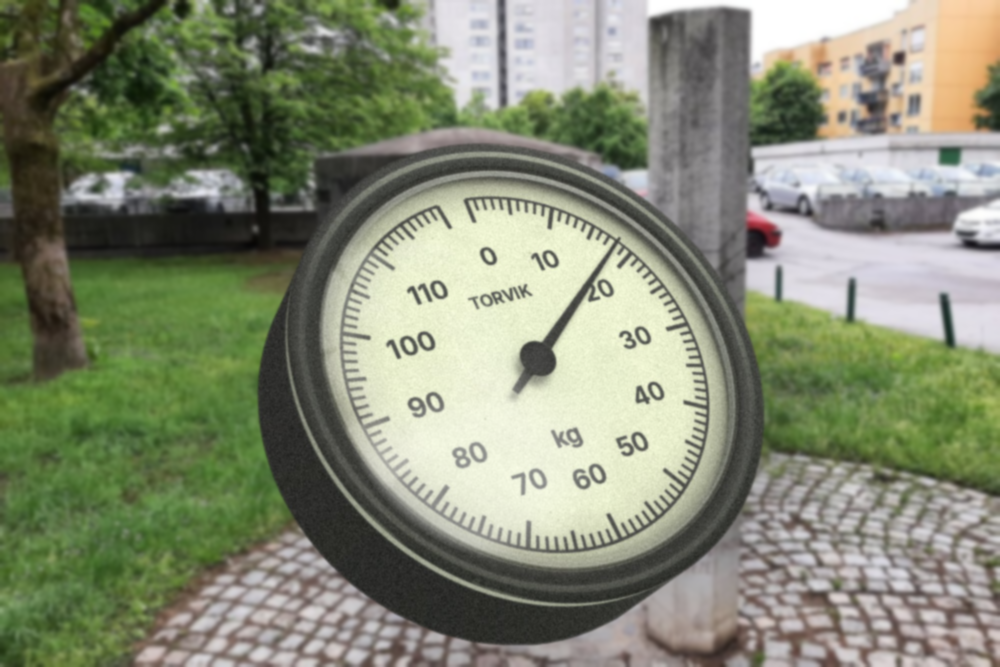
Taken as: 18 kg
